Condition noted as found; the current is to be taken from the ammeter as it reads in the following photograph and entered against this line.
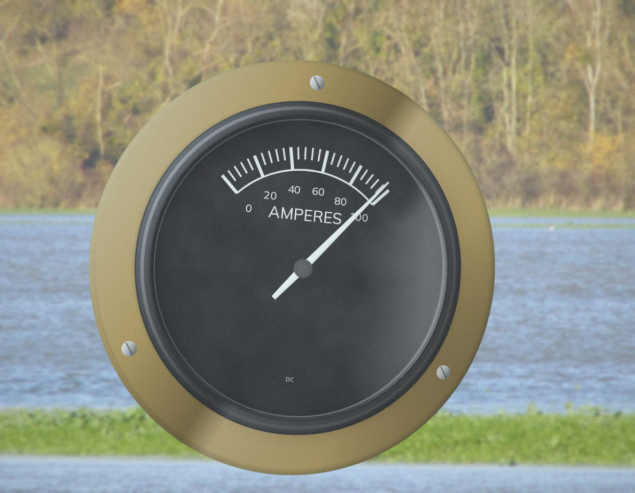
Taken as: 96 A
